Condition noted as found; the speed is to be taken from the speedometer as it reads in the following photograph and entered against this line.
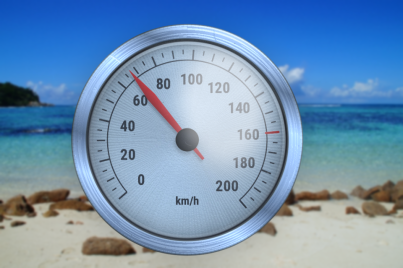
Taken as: 67.5 km/h
